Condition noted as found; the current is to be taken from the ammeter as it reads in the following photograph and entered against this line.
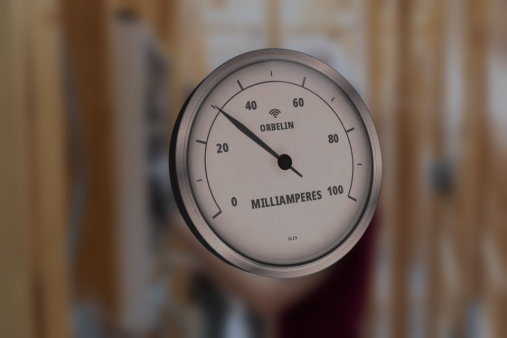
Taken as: 30 mA
